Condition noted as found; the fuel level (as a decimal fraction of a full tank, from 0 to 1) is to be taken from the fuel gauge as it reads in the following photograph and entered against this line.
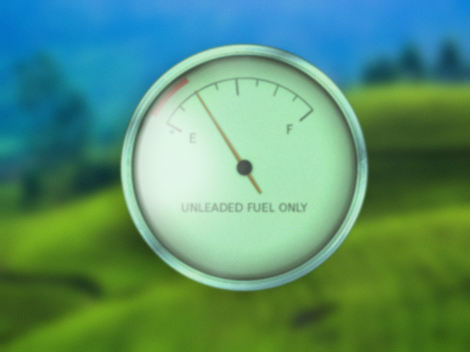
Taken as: 0.25
